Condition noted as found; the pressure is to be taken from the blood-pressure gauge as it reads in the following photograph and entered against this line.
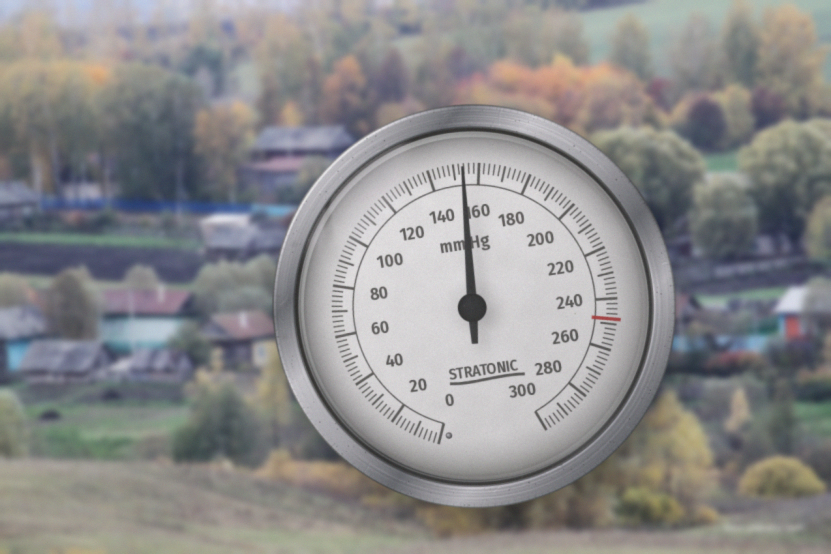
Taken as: 154 mmHg
